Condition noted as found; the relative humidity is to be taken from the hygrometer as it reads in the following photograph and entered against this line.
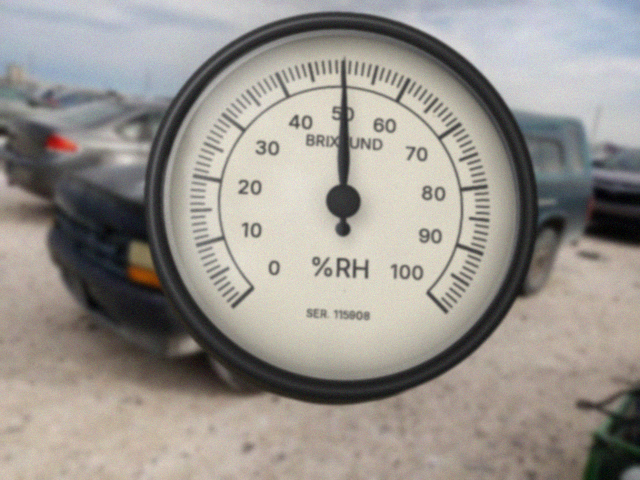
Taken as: 50 %
